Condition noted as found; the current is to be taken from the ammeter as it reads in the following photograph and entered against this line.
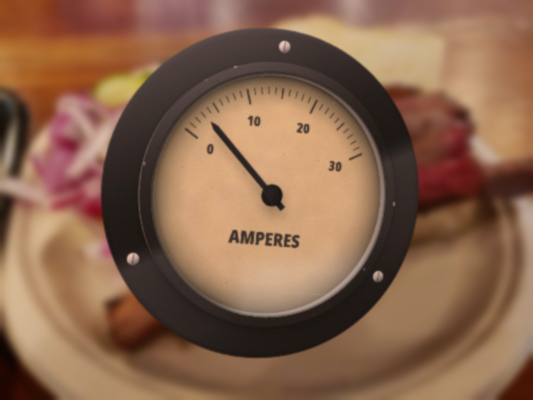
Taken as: 3 A
